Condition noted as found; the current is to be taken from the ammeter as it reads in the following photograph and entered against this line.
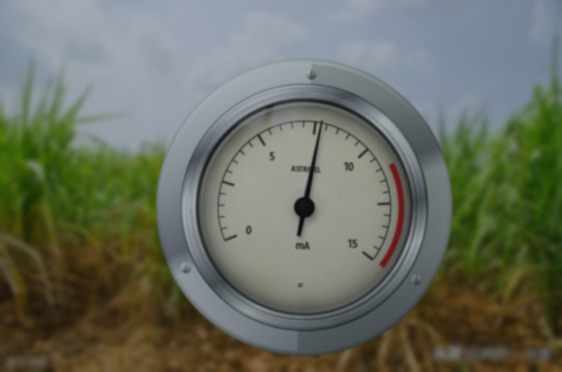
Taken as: 7.75 mA
